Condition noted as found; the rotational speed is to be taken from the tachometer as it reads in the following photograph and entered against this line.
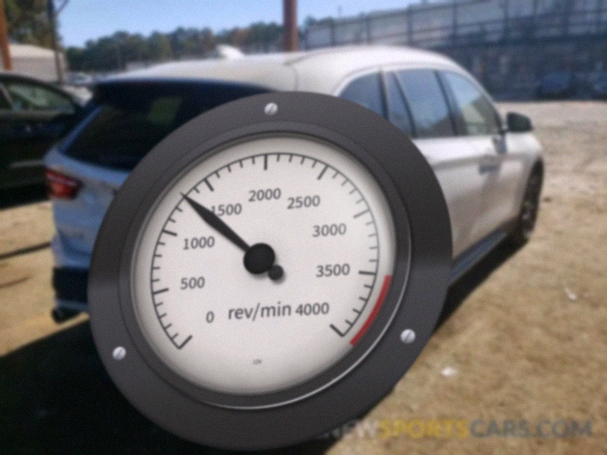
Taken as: 1300 rpm
